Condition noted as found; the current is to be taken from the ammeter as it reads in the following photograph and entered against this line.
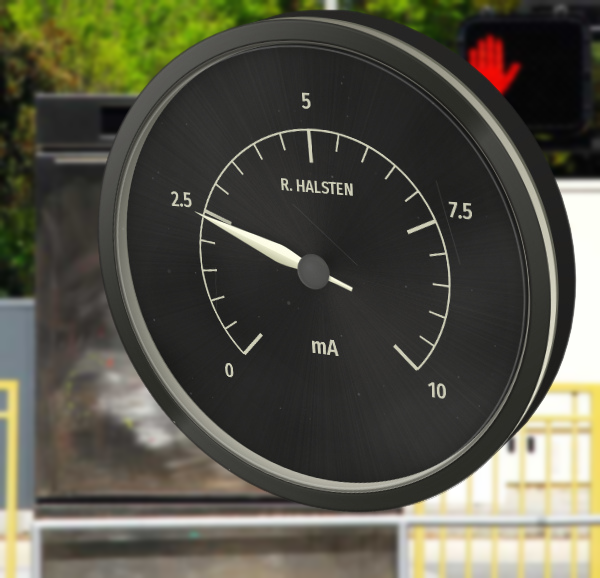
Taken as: 2.5 mA
